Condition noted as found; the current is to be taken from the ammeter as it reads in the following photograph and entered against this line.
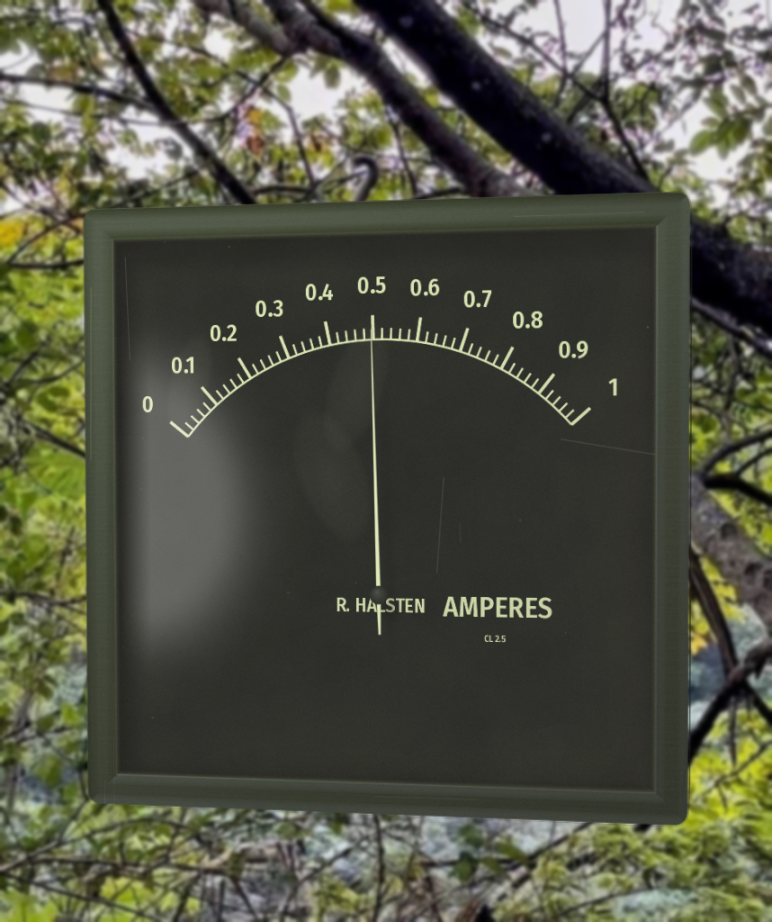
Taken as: 0.5 A
